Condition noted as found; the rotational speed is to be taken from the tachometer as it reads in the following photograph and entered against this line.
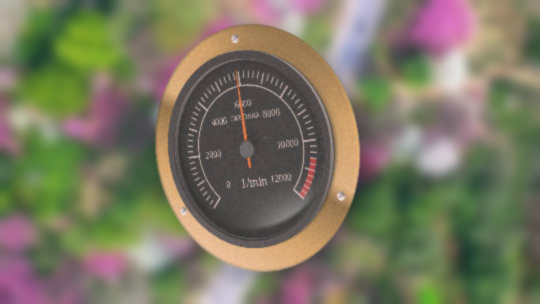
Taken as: 6000 rpm
